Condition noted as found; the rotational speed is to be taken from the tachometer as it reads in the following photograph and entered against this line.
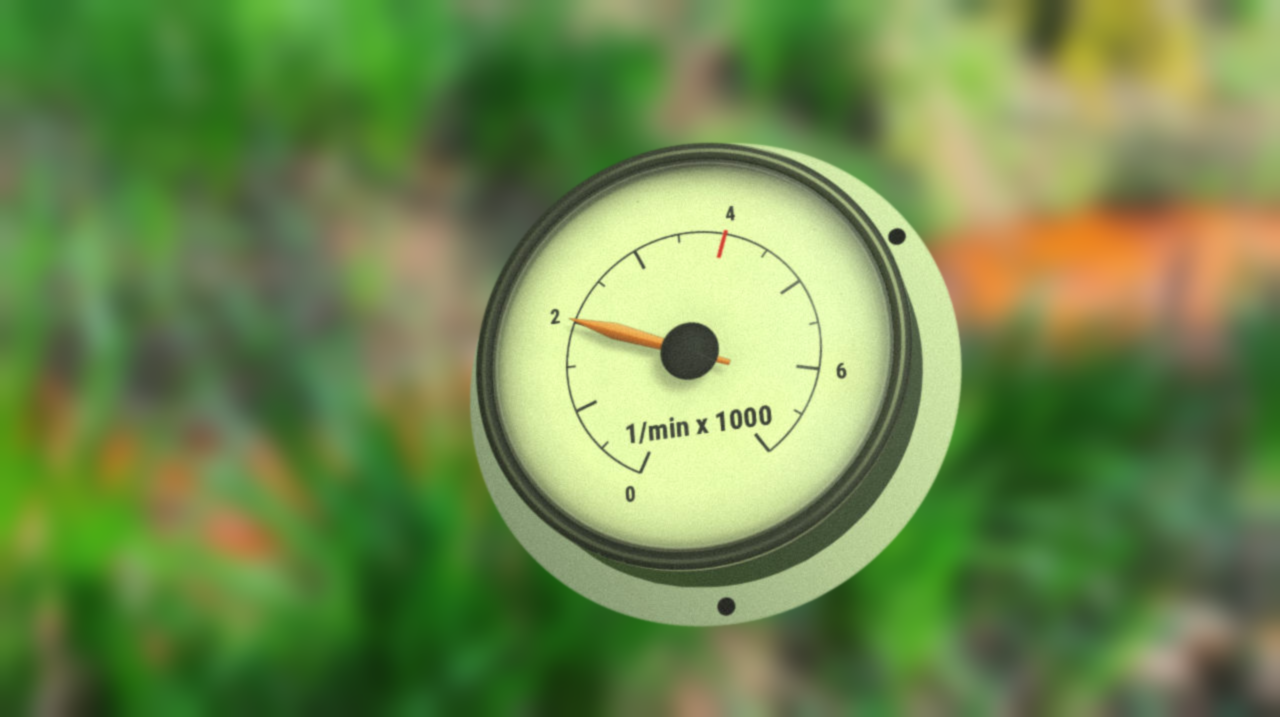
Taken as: 2000 rpm
